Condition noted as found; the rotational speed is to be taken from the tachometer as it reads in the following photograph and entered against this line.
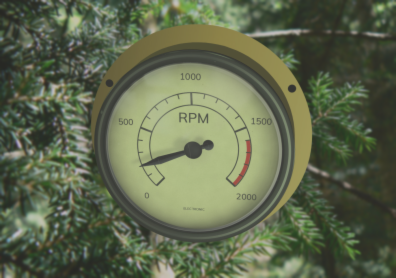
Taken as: 200 rpm
